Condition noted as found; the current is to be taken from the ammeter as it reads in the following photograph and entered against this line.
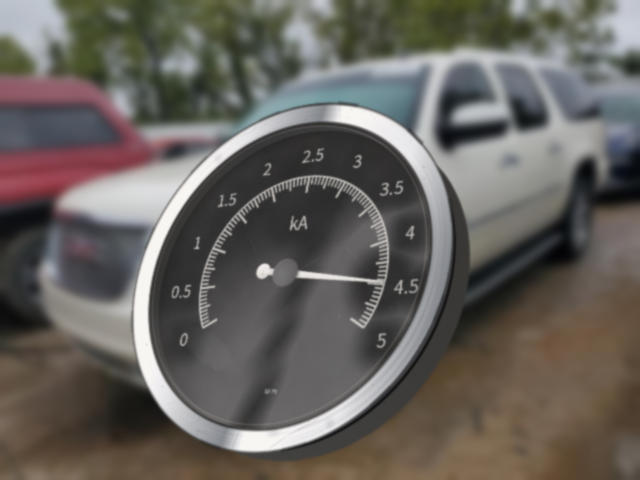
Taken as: 4.5 kA
